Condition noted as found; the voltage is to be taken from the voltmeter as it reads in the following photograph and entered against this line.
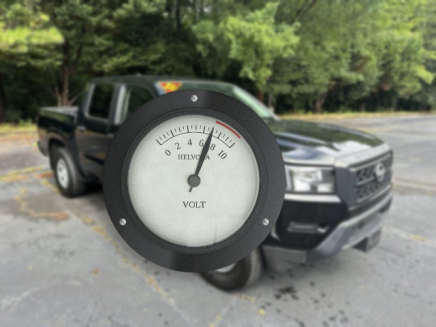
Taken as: 7 V
